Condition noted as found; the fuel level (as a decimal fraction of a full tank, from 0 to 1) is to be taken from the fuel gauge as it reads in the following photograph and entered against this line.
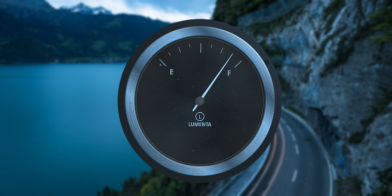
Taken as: 0.875
